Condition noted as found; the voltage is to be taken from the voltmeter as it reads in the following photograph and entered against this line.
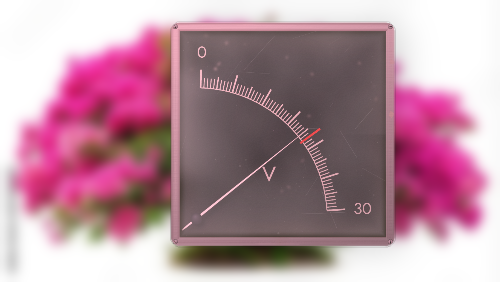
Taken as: 17.5 V
